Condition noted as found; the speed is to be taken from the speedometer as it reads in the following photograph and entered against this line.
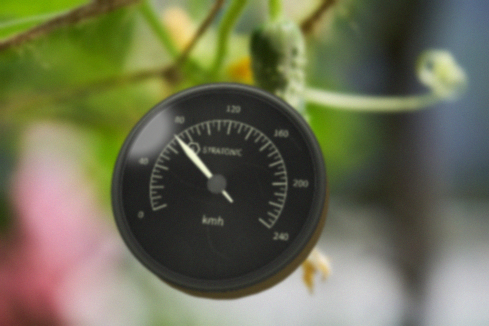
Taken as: 70 km/h
